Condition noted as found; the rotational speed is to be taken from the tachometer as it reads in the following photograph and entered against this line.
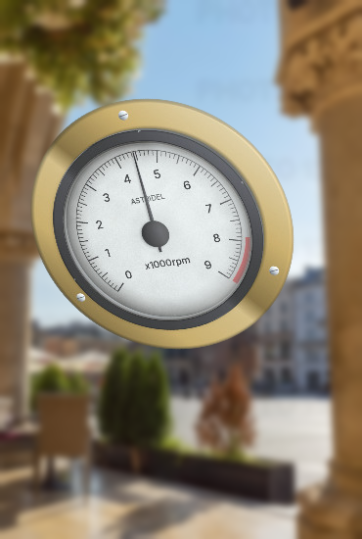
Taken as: 4500 rpm
